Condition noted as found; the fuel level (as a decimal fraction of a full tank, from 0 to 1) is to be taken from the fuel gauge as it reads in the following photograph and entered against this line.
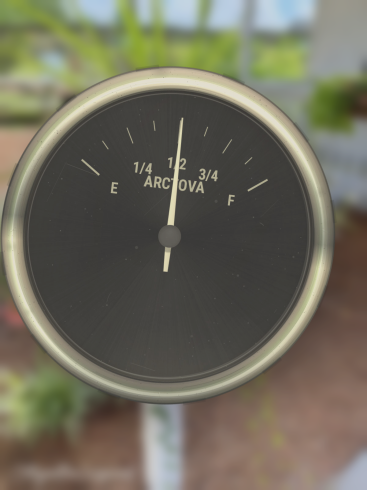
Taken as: 0.5
